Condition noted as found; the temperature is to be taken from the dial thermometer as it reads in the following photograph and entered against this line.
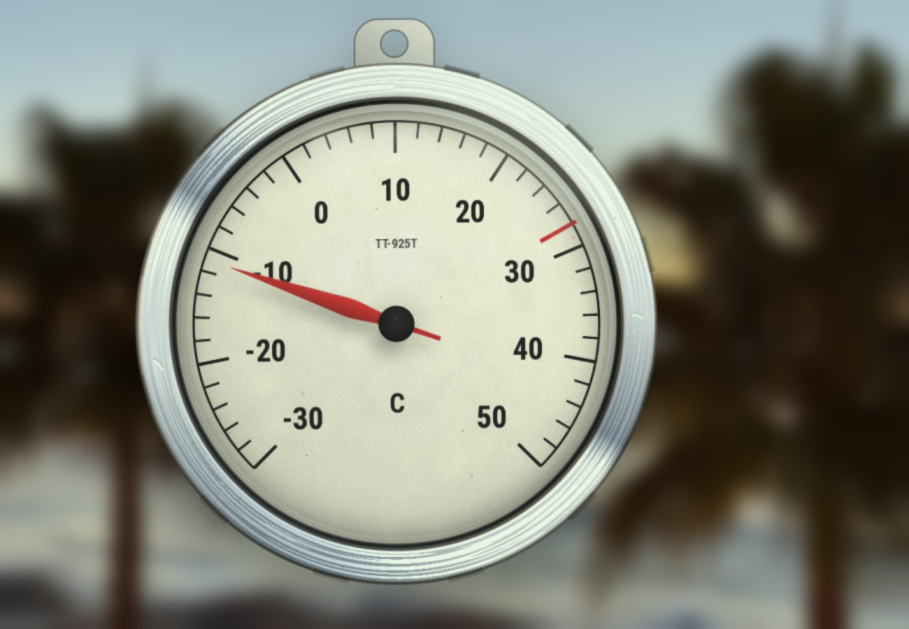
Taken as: -11 °C
